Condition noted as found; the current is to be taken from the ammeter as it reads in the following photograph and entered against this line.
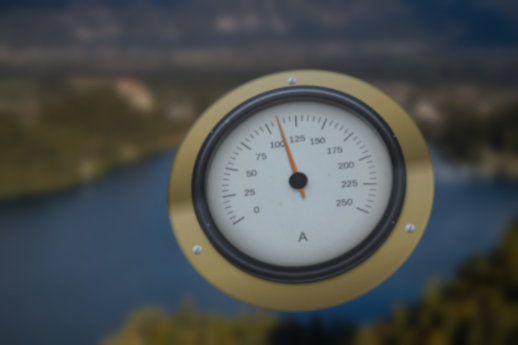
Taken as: 110 A
